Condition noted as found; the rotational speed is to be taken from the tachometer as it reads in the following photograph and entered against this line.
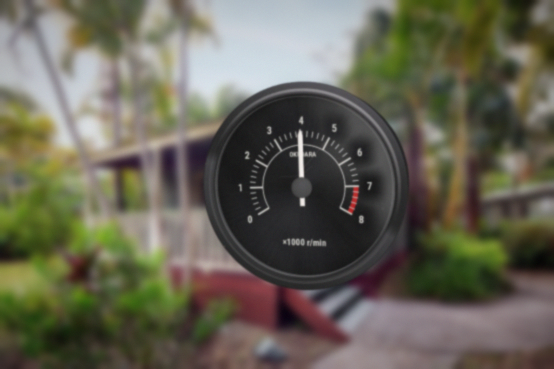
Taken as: 4000 rpm
